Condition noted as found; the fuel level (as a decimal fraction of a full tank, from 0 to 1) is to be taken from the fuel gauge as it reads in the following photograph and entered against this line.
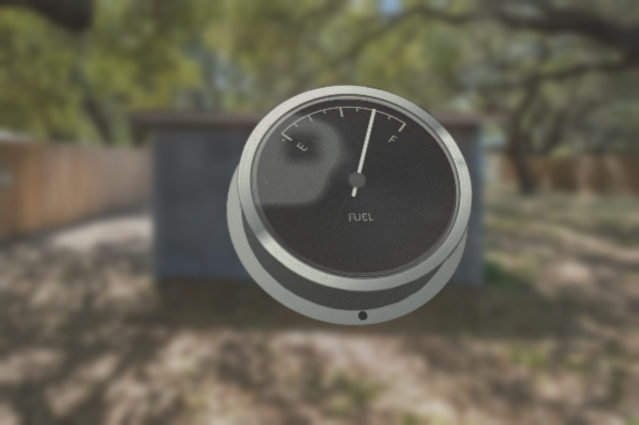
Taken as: 0.75
